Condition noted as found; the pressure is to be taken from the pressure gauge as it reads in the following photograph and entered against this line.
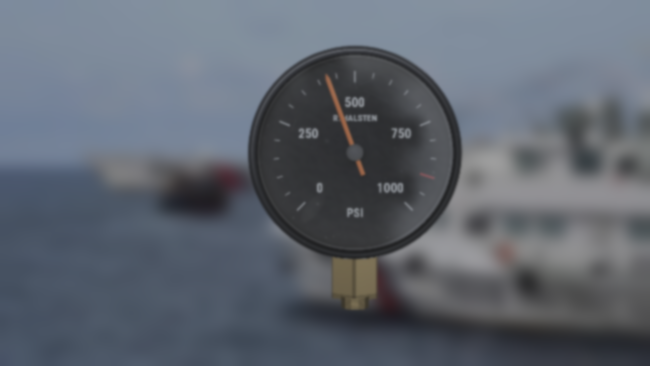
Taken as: 425 psi
